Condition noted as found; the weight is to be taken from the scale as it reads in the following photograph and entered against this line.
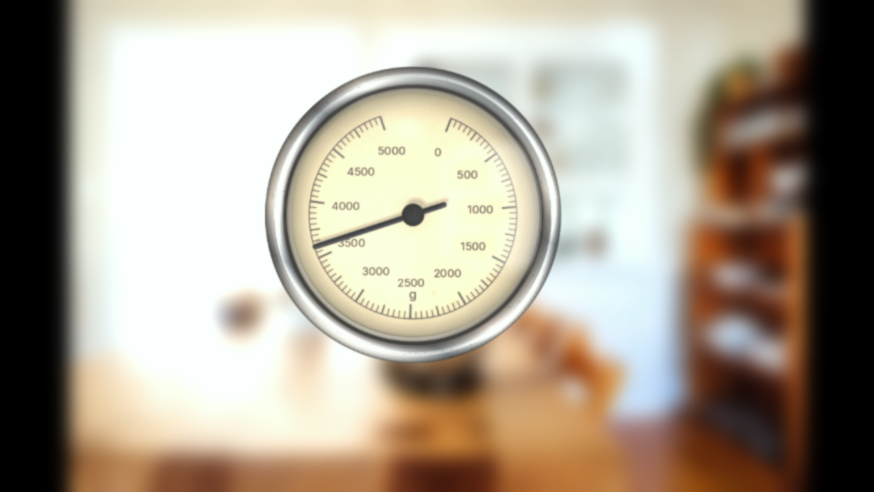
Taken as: 3600 g
